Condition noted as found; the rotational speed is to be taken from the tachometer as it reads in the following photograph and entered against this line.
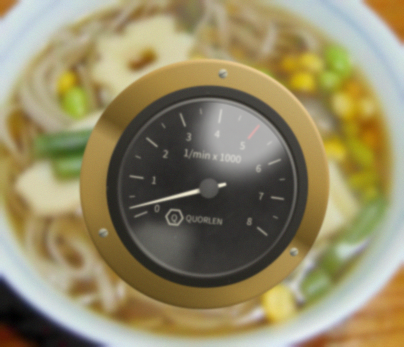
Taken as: 250 rpm
